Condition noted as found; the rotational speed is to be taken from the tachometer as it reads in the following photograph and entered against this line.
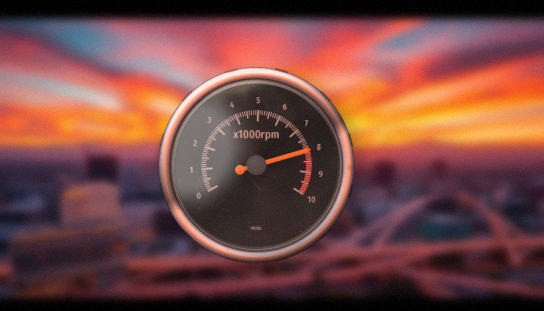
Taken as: 8000 rpm
